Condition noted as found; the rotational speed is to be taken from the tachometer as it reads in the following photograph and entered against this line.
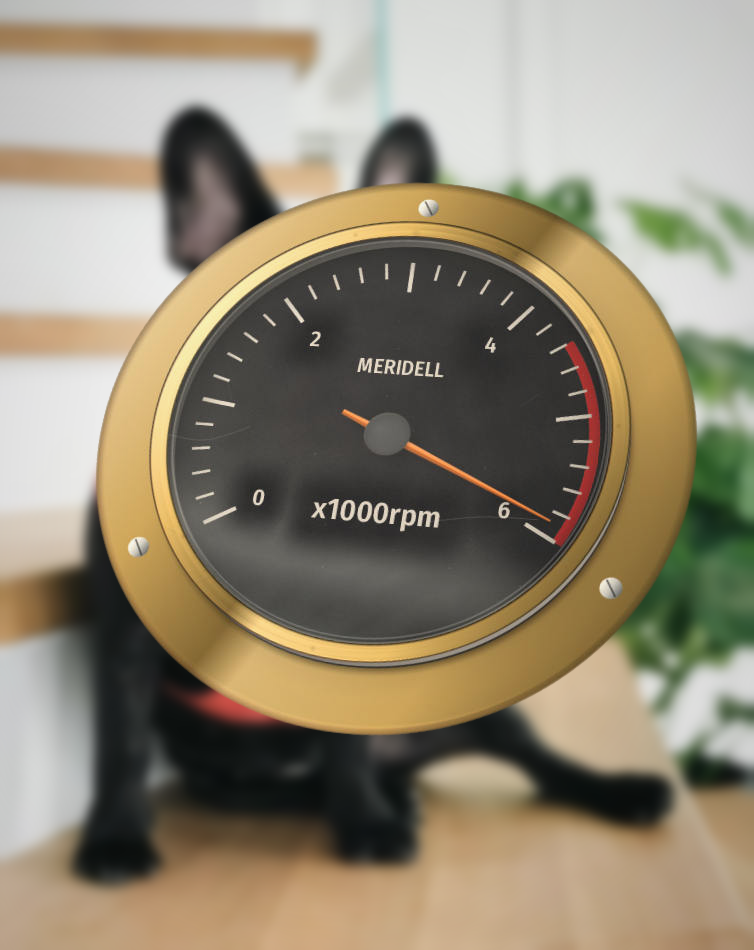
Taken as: 5900 rpm
